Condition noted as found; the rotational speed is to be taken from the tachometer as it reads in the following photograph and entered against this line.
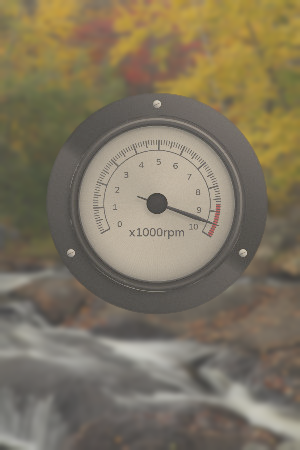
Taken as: 9500 rpm
